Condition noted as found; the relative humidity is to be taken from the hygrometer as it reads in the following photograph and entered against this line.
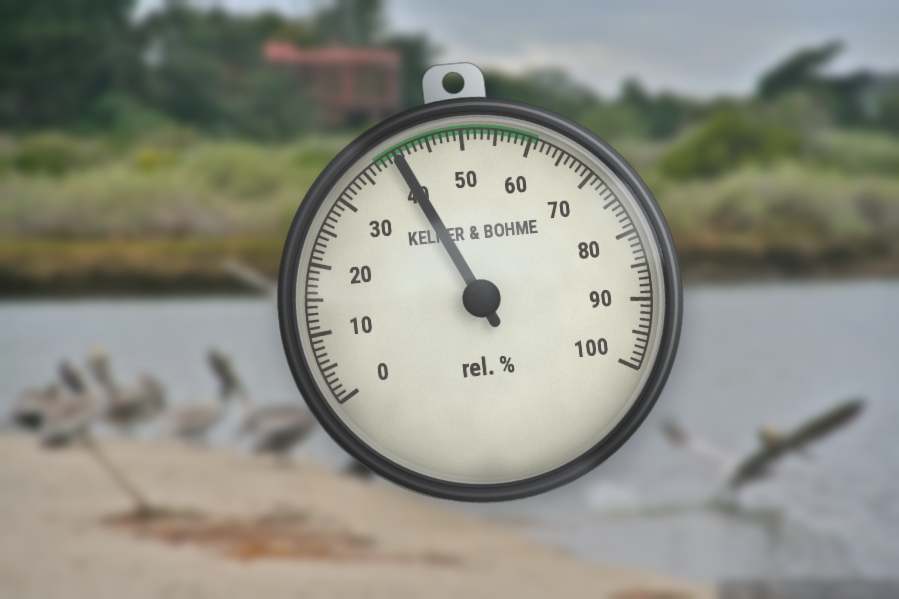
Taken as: 40 %
